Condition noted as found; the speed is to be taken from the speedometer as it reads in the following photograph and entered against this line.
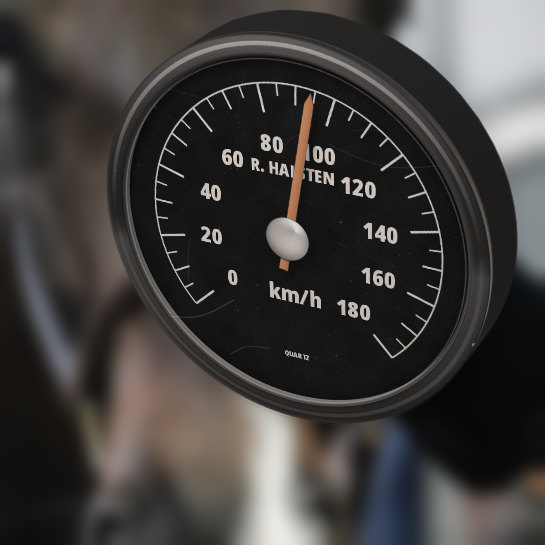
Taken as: 95 km/h
